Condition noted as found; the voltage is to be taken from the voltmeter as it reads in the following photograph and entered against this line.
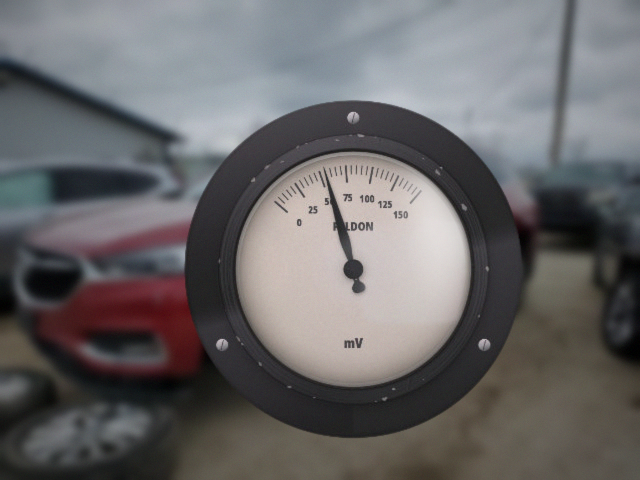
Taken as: 55 mV
